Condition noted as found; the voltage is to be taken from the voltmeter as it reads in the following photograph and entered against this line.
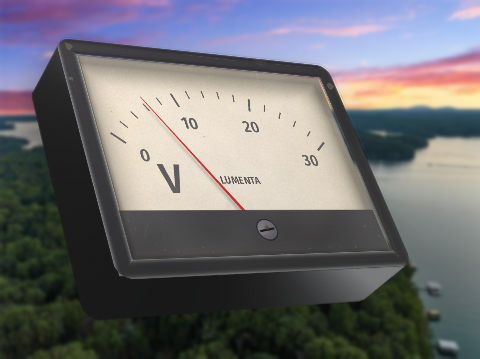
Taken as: 6 V
